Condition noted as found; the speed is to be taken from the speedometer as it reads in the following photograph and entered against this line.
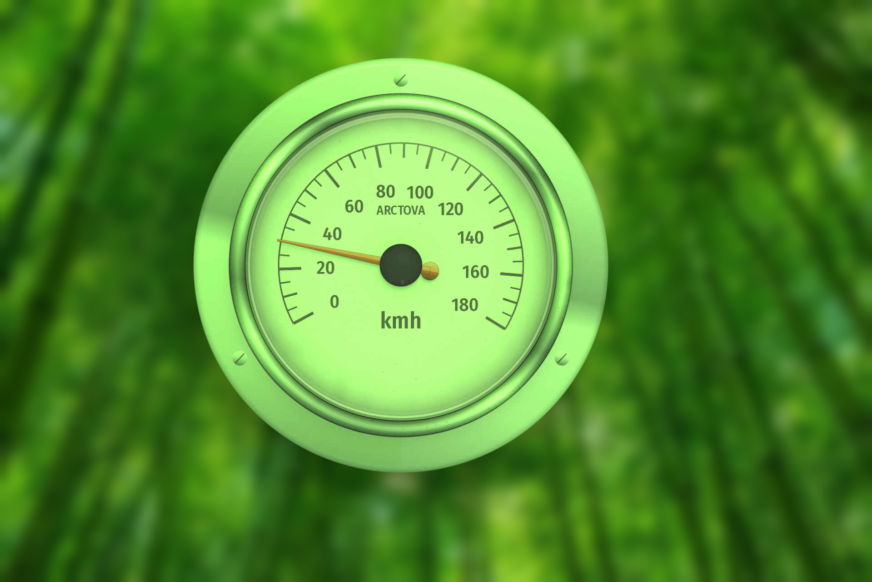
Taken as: 30 km/h
